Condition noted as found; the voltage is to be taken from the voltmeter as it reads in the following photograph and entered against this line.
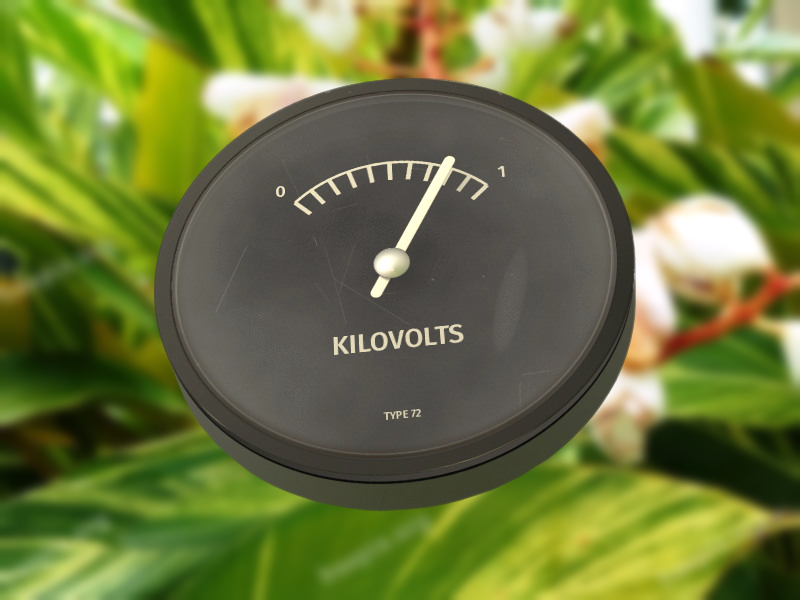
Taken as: 0.8 kV
